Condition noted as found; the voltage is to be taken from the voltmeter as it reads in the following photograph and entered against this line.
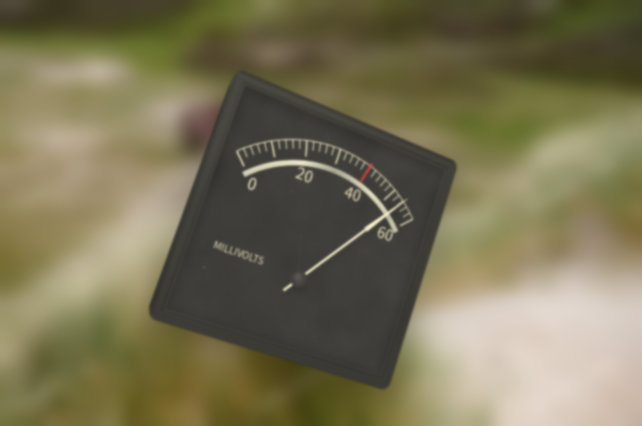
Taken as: 54 mV
